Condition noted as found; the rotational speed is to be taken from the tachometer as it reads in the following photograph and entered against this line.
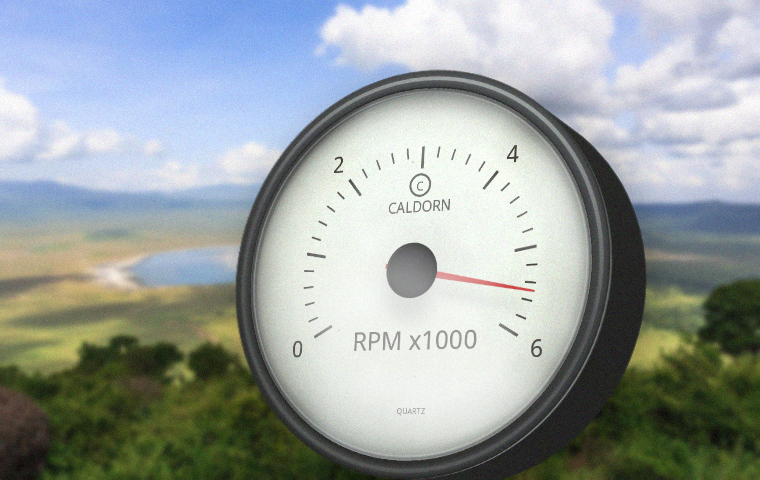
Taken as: 5500 rpm
